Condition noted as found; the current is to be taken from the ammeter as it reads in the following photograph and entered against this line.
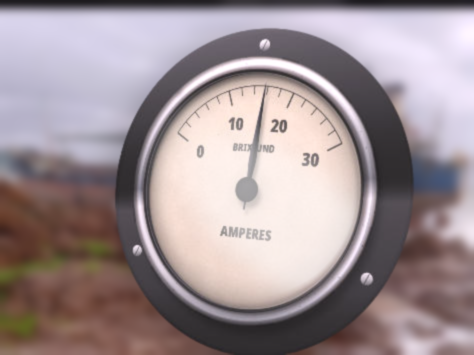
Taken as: 16 A
